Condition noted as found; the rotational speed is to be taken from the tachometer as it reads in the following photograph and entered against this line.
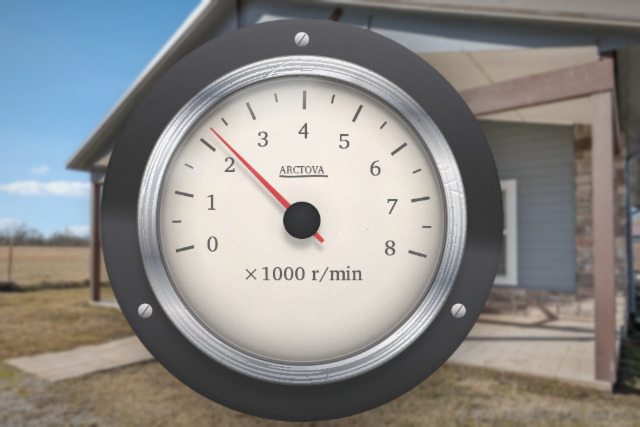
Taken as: 2250 rpm
